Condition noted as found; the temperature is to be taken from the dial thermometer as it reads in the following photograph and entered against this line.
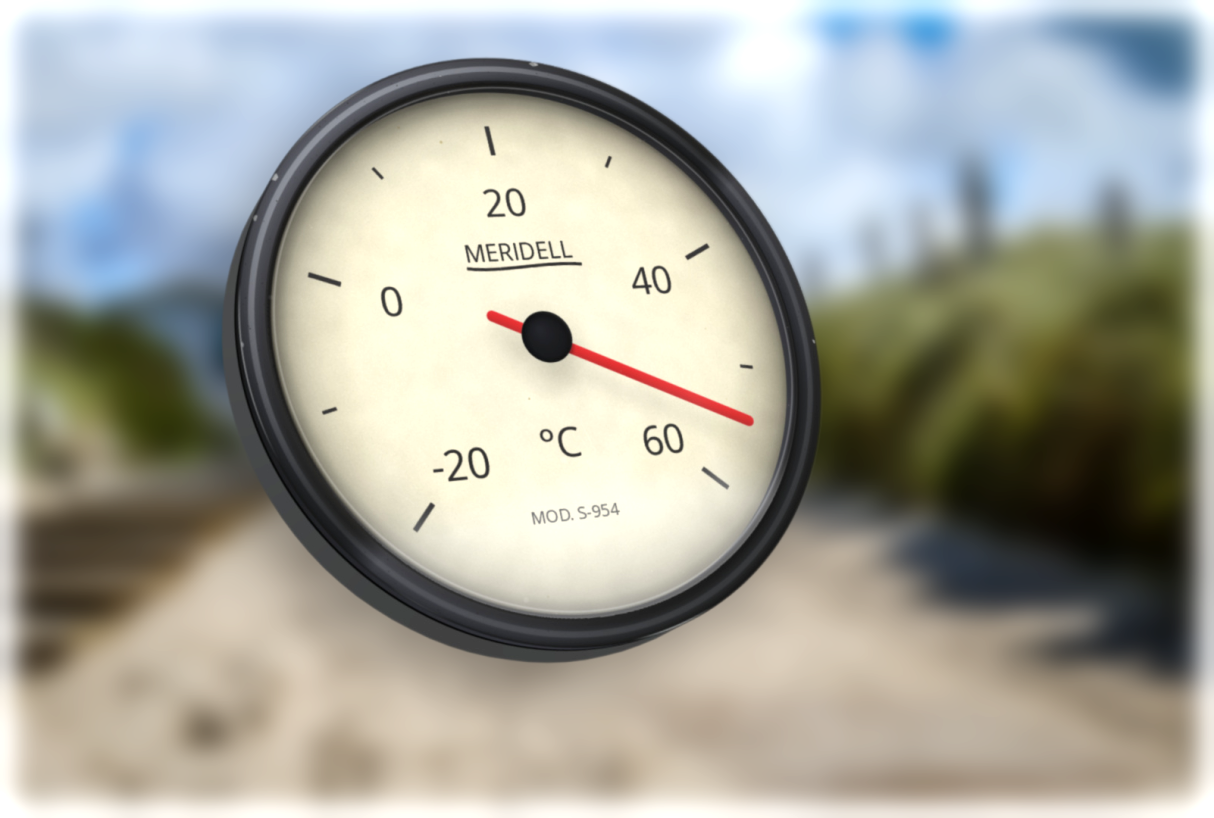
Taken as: 55 °C
